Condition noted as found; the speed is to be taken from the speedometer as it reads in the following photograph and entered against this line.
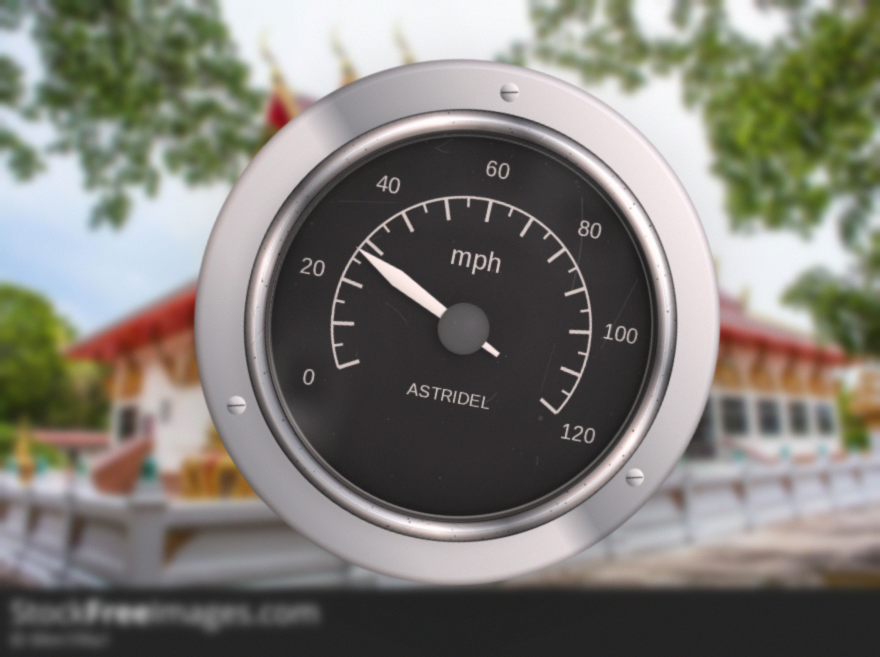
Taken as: 27.5 mph
